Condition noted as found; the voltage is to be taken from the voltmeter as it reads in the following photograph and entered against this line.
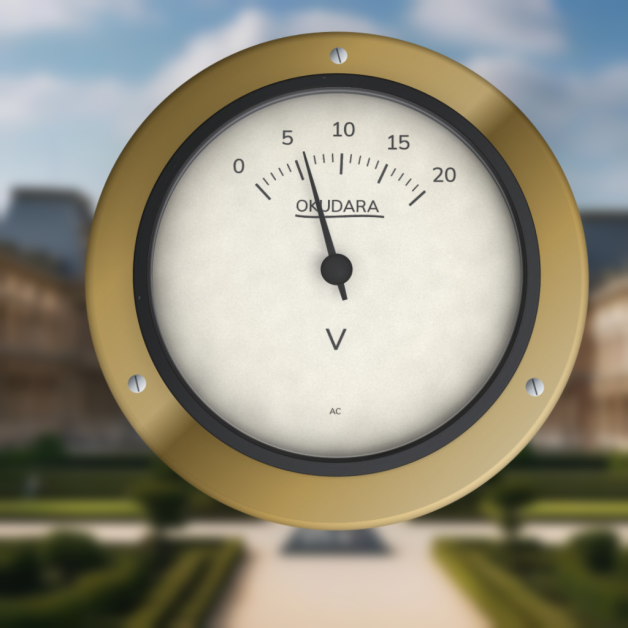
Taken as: 6 V
